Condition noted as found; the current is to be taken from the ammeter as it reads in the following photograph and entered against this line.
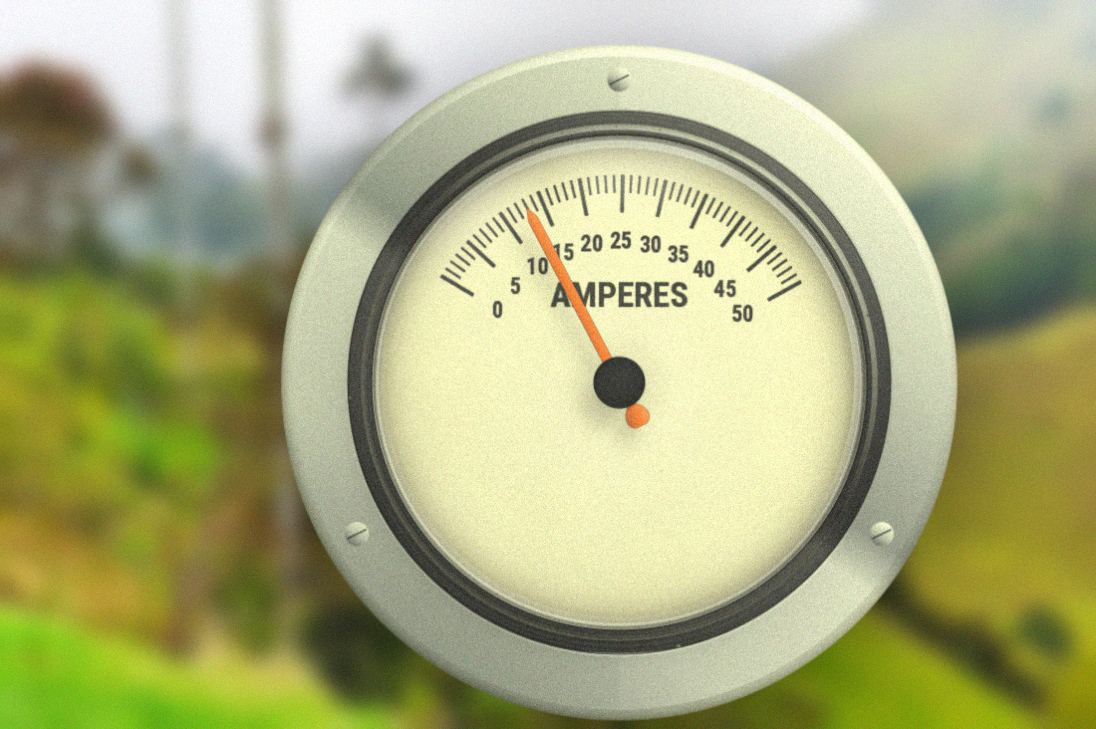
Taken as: 13 A
